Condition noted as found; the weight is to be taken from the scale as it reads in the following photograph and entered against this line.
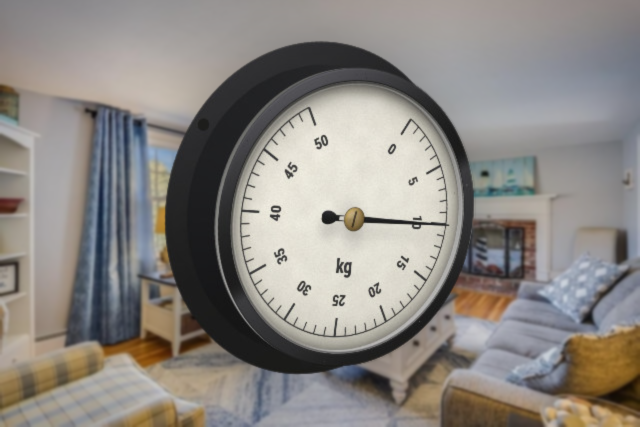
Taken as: 10 kg
